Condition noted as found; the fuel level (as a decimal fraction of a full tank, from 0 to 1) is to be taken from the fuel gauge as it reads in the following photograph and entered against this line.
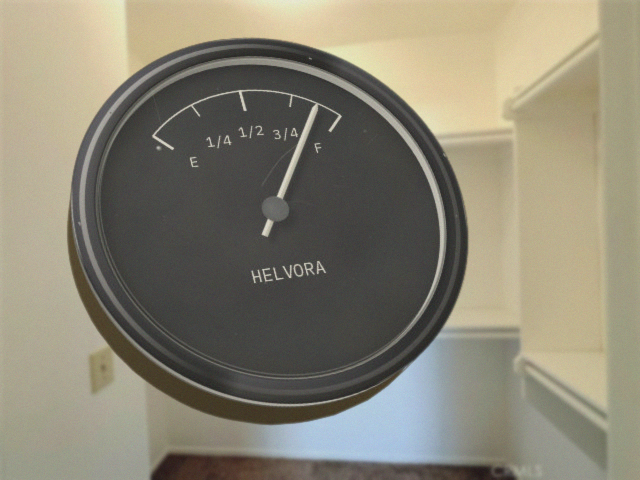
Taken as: 0.875
